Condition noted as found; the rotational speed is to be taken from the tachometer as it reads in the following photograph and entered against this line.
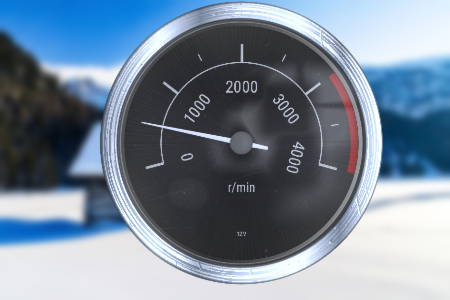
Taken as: 500 rpm
